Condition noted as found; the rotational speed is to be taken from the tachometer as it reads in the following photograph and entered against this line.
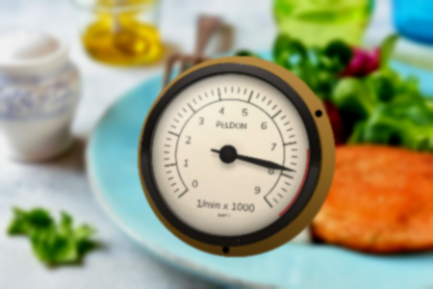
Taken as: 7800 rpm
